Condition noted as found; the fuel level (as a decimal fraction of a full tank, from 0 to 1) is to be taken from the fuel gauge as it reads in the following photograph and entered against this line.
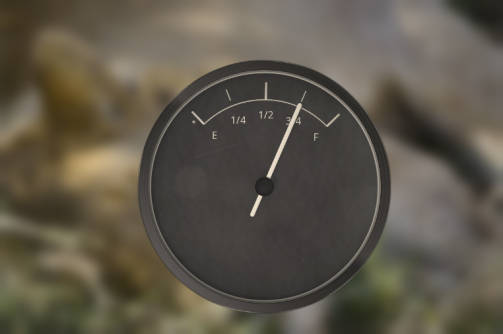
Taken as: 0.75
